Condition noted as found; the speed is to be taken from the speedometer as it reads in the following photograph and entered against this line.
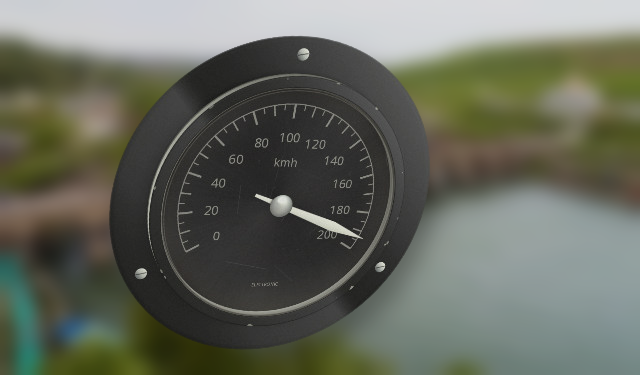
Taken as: 192.5 km/h
